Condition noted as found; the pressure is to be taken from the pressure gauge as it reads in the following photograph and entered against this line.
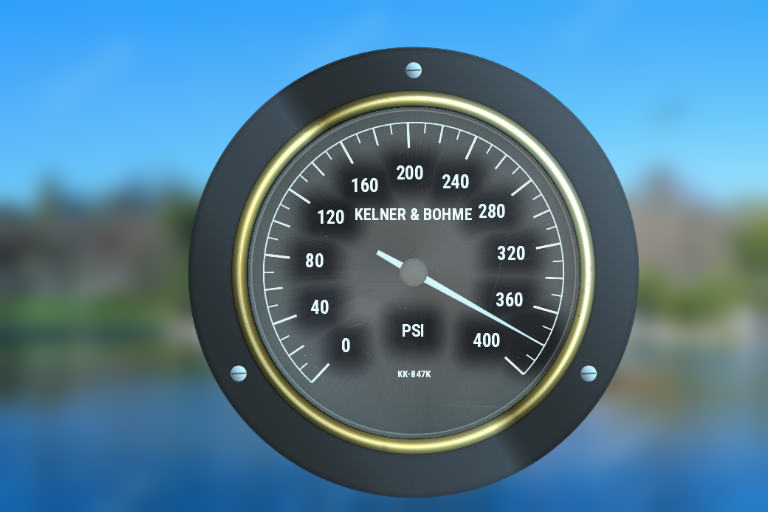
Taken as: 380 psi
